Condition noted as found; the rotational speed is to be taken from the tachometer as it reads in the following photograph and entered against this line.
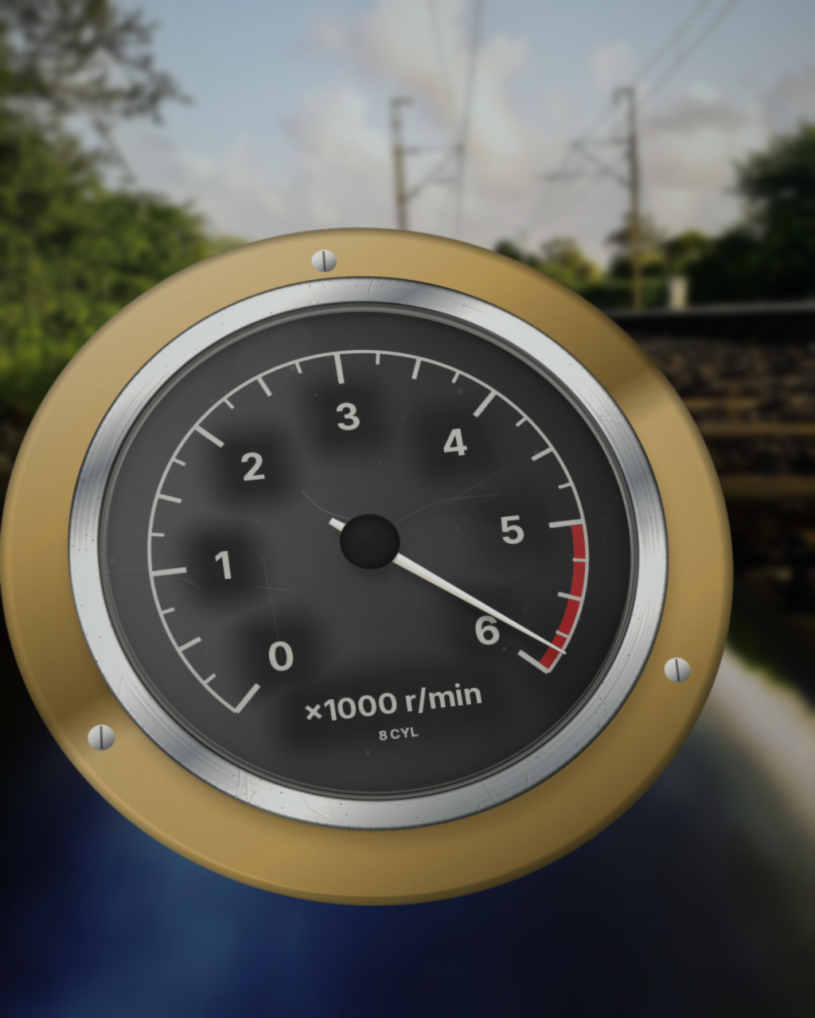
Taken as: 5875 rpm
